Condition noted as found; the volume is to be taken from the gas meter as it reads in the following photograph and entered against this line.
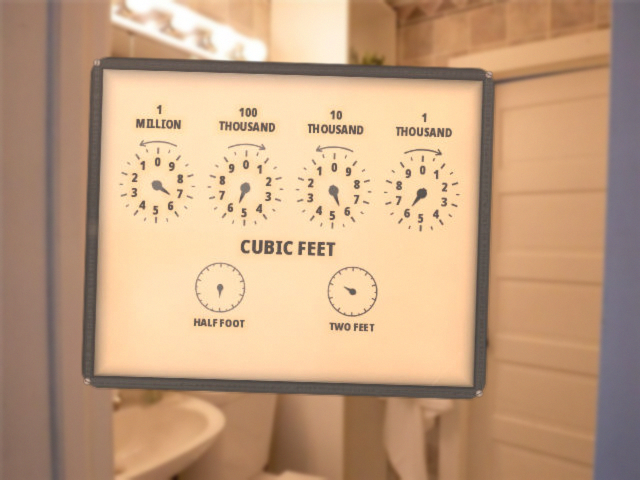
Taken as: 655600 ft³
